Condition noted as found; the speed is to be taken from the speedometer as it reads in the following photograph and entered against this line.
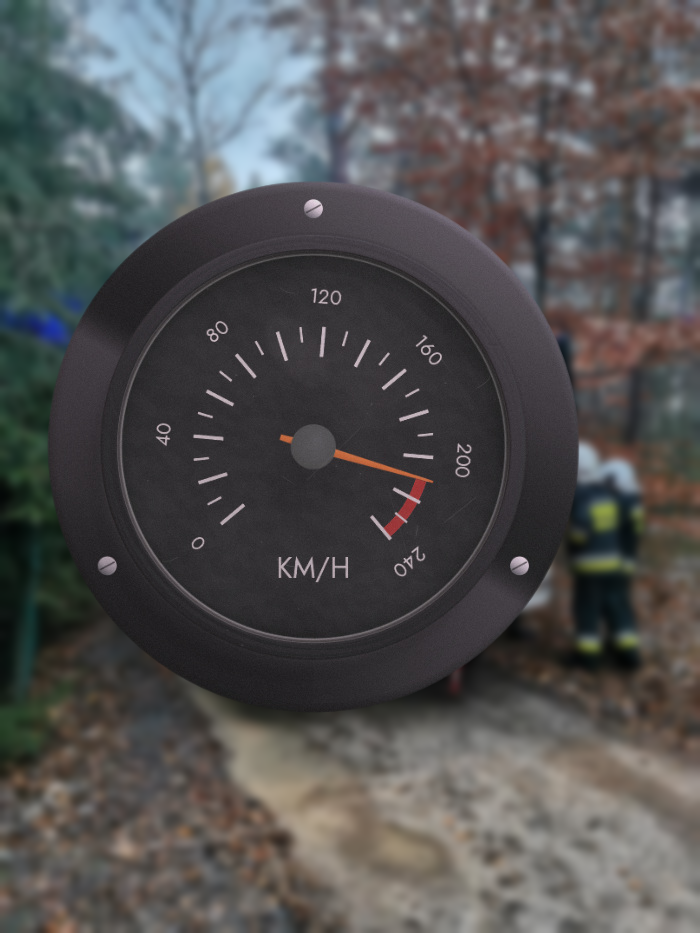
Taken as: 210 km/h
